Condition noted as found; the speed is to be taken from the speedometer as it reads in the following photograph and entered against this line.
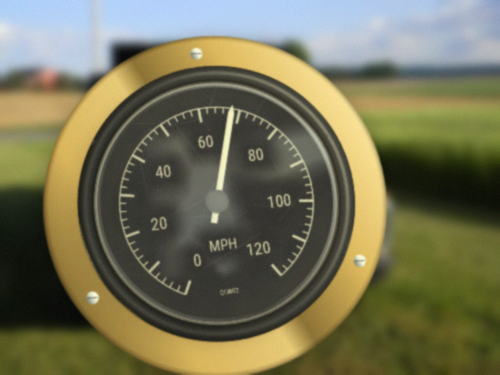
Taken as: 68 mph
